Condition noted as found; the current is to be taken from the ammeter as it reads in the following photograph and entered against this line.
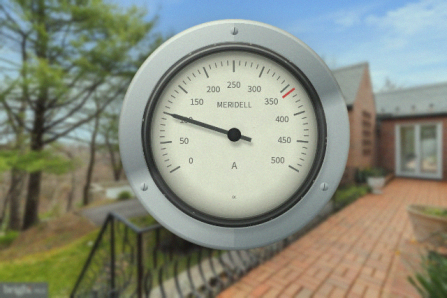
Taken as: 100 A
